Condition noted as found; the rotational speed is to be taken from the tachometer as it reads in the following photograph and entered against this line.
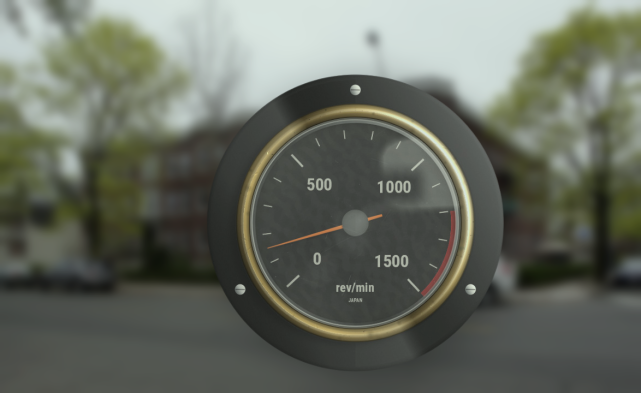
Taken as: 150 rpm
